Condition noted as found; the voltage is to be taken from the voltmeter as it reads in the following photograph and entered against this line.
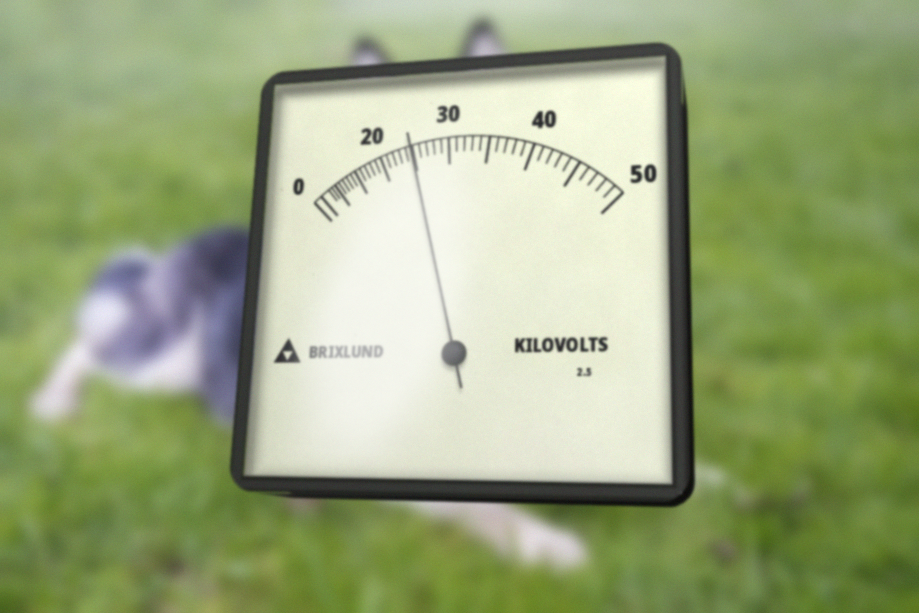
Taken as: 25 kV
